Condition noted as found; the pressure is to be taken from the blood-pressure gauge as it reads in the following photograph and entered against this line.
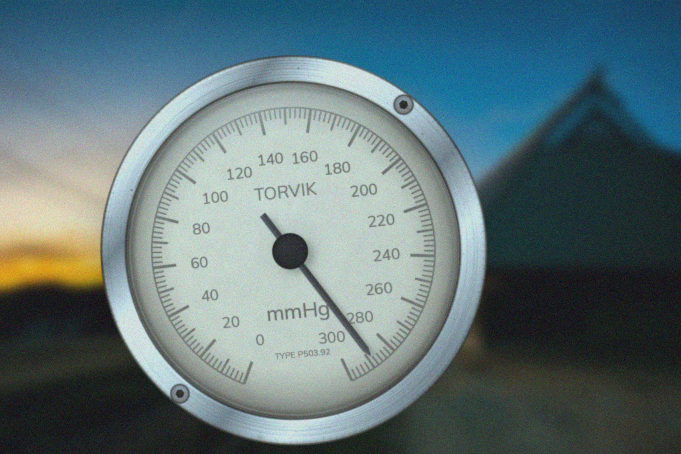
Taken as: 288 mmHg
